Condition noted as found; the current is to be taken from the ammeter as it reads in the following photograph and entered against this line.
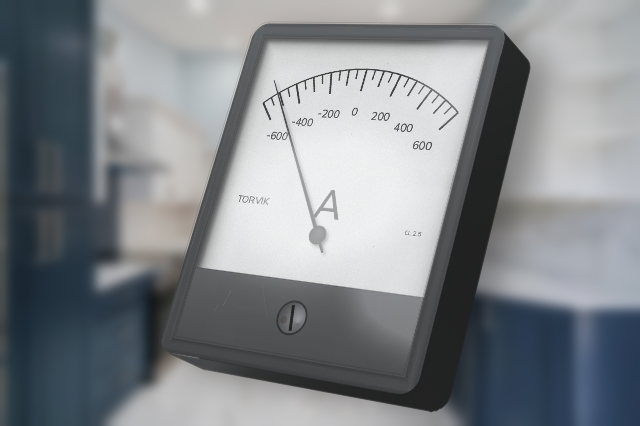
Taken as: -500 A
